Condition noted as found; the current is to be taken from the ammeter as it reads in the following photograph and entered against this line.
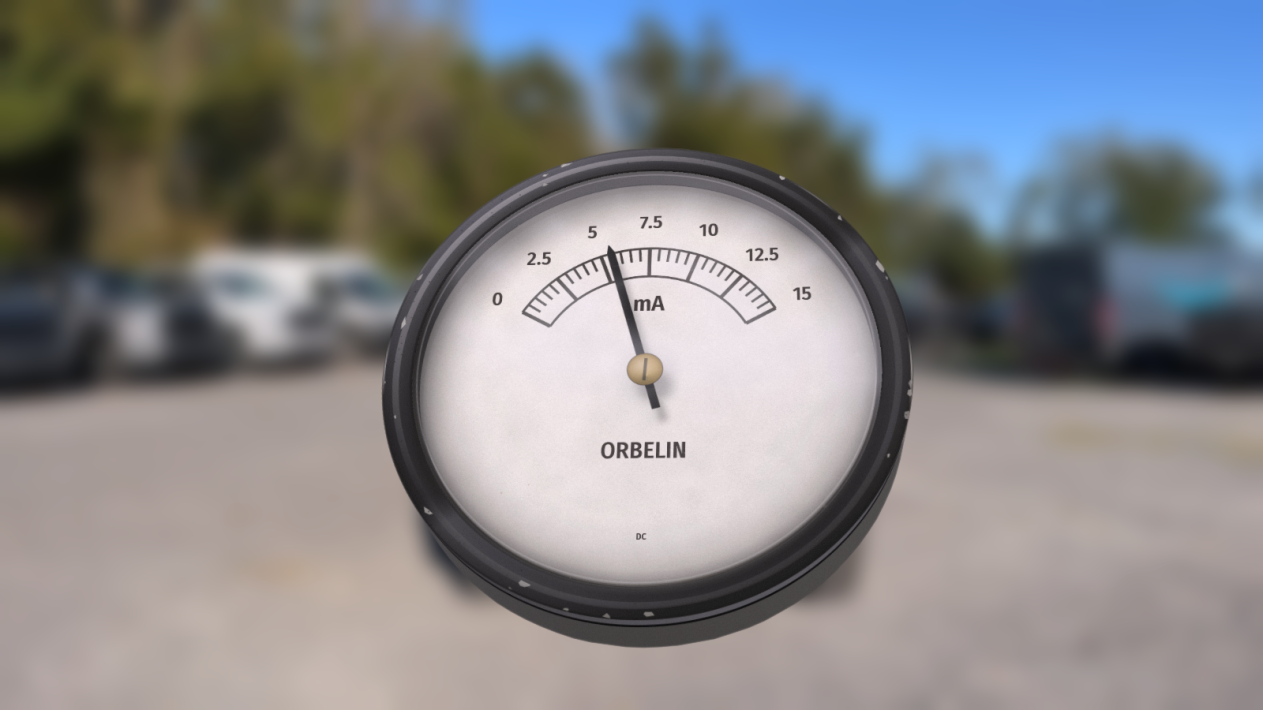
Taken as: 5.5 mA
